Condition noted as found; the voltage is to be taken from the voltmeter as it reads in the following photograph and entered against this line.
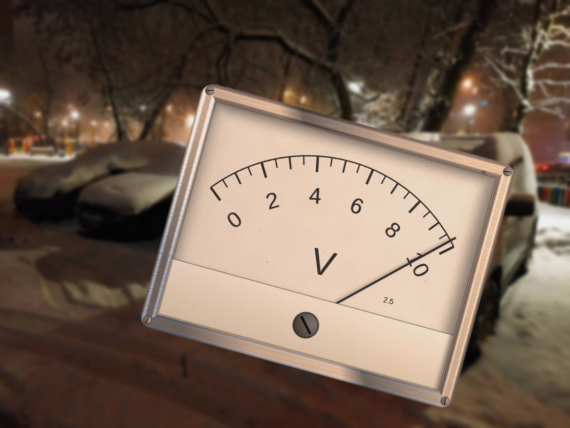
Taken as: 9.75 V
